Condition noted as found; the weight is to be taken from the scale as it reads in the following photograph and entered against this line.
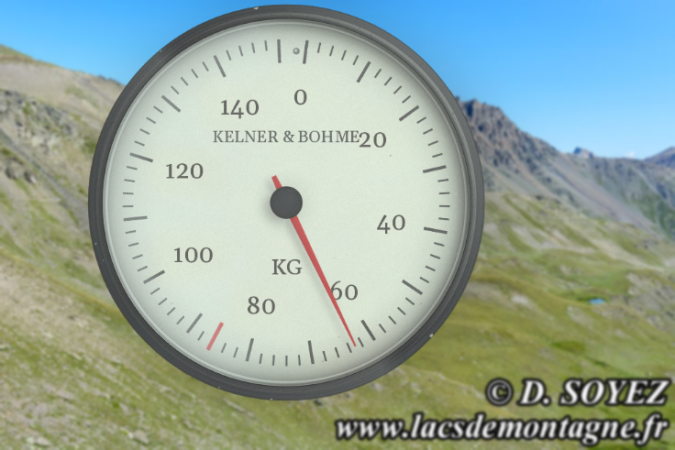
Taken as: 63 kg
